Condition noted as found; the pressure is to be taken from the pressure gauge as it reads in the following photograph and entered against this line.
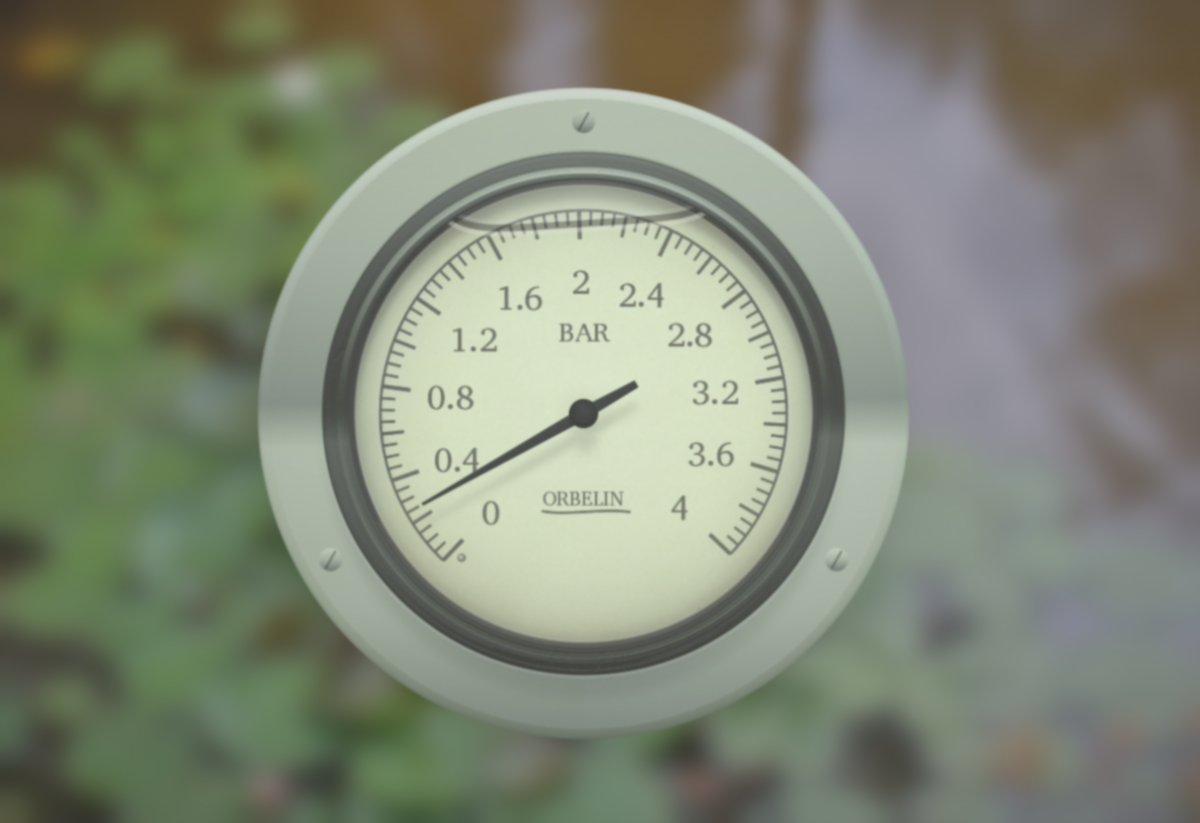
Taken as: 0.25 bar
